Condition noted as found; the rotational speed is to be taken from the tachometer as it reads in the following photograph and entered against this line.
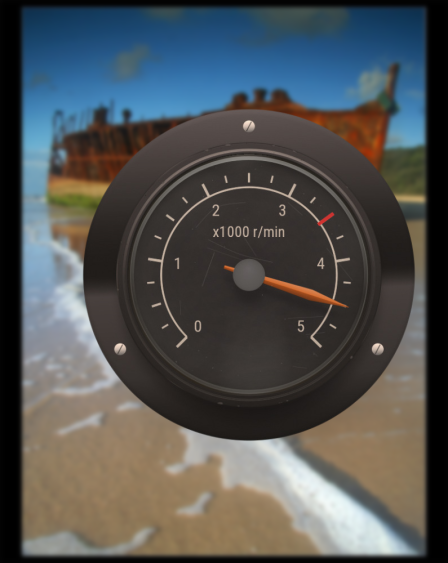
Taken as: 4500 rpm
